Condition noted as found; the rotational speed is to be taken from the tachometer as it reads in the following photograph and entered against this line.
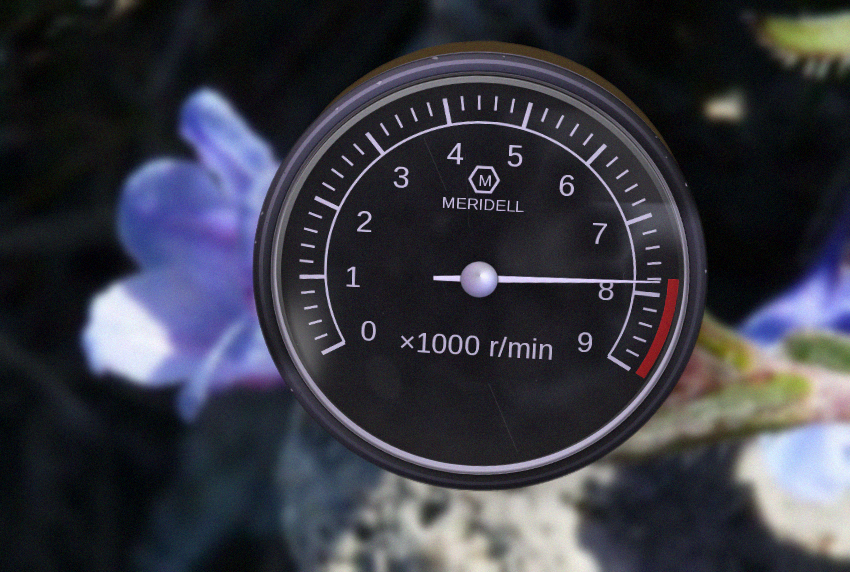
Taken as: 7800 rpm
